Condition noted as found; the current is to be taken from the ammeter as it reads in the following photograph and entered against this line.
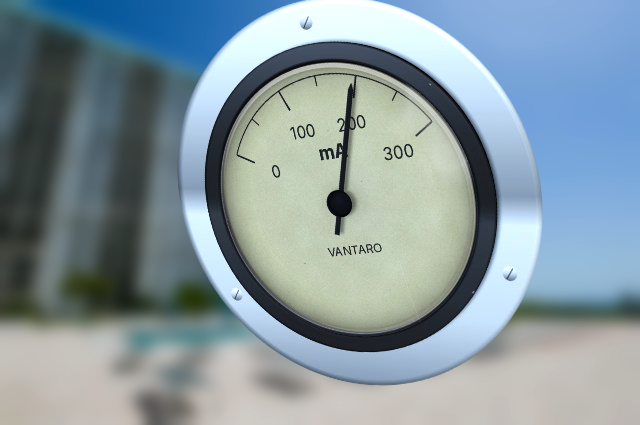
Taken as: 200 mA
